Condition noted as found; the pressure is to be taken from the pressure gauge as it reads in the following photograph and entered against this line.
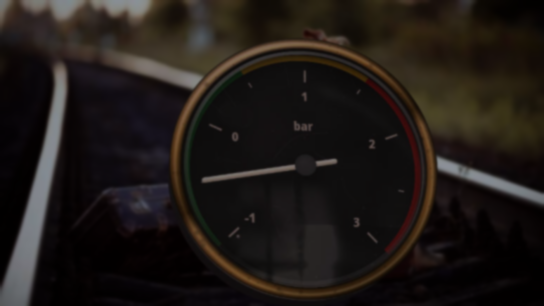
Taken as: -0.5 bar
